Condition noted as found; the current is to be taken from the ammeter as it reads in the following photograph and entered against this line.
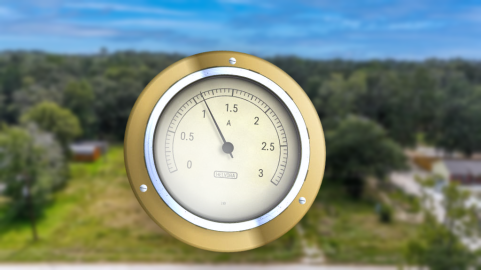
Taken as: 1.1 A
